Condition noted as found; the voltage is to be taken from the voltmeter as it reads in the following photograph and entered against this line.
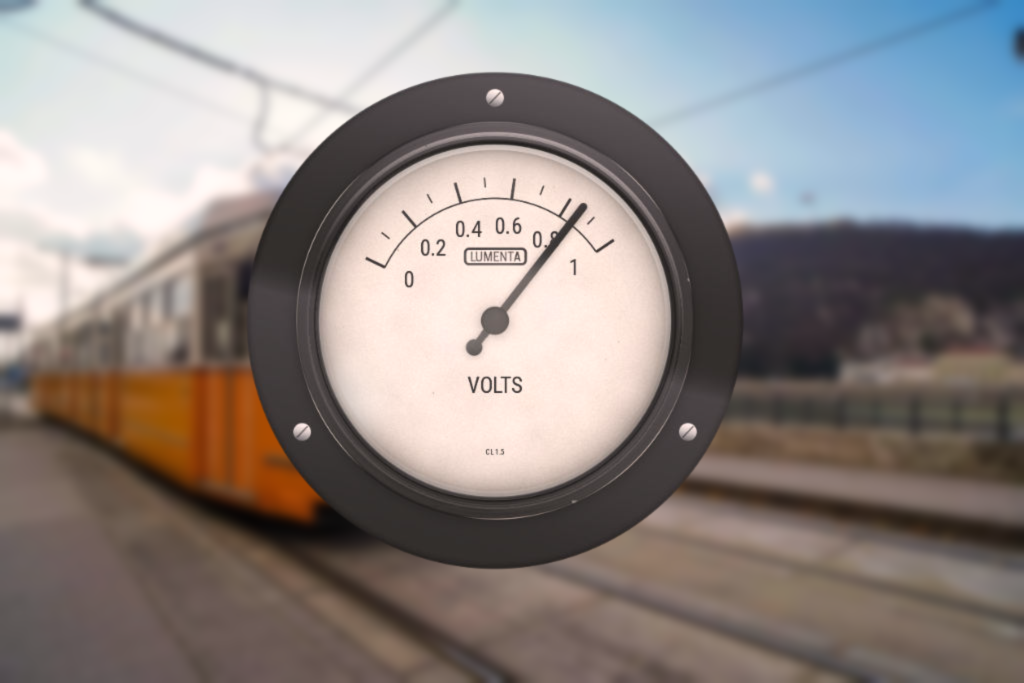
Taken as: 0.85 V
